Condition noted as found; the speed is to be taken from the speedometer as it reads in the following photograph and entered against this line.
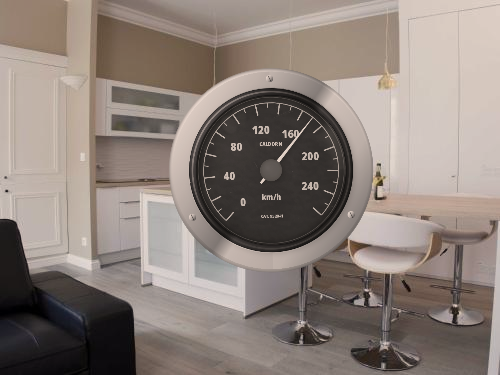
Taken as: 170 km/h
